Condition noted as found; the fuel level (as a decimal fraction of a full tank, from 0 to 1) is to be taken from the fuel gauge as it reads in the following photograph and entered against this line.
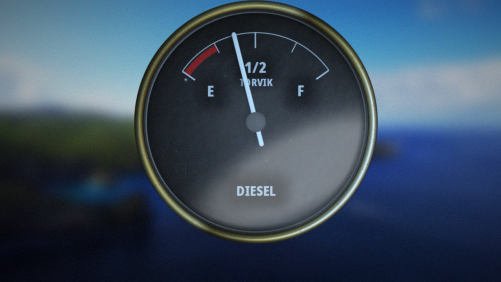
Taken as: 0.375
